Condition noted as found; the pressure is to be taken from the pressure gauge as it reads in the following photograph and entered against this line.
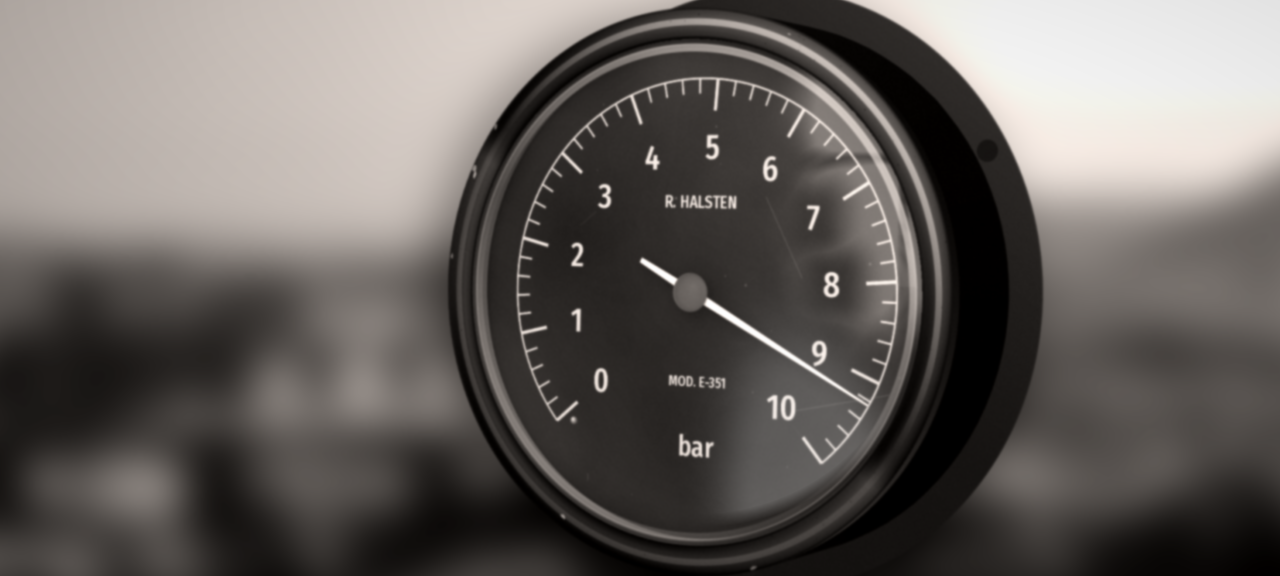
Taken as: 9.2 bar
